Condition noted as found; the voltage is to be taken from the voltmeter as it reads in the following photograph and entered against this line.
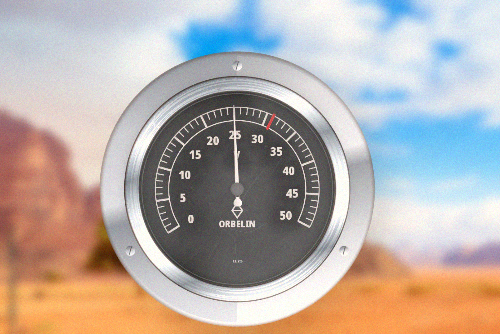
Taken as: 25 V
